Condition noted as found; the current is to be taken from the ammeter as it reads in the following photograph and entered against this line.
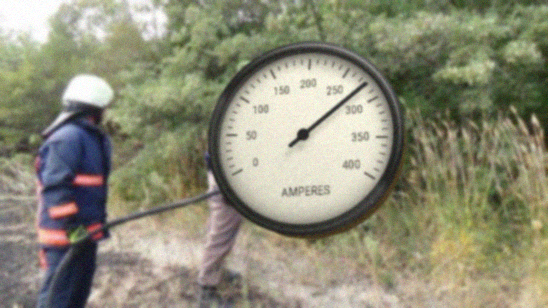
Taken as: 280 A
